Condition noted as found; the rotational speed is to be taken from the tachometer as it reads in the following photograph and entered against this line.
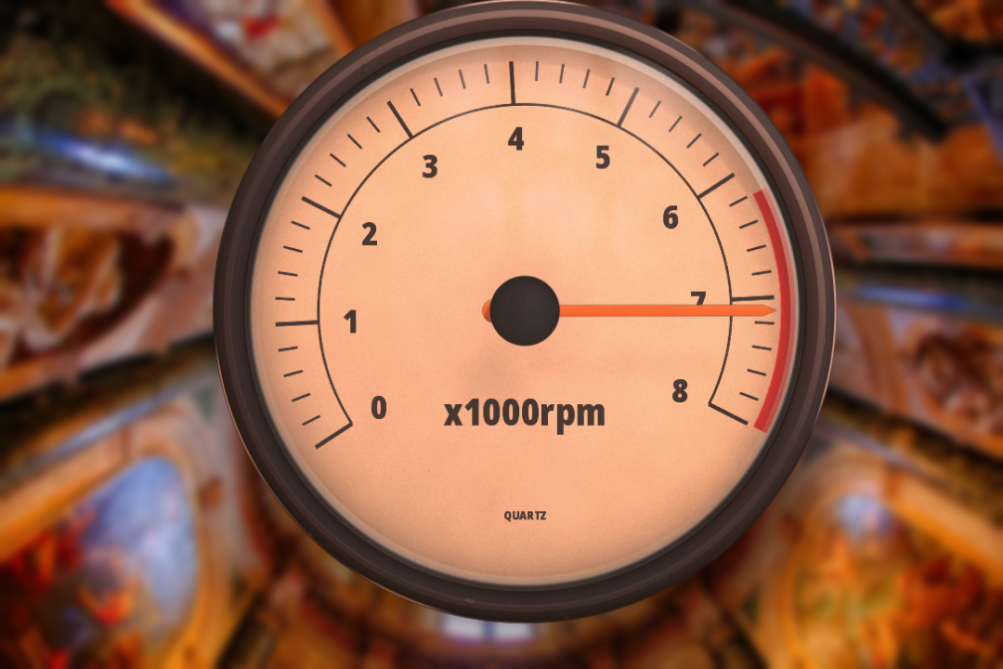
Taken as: 7100 rpm
